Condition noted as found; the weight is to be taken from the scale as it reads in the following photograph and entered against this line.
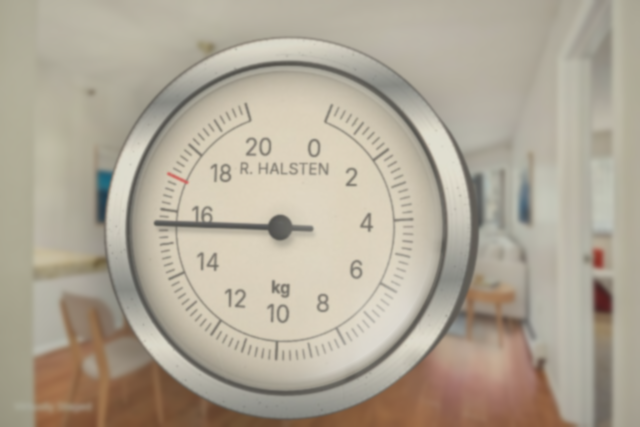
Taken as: 15.6 kg
